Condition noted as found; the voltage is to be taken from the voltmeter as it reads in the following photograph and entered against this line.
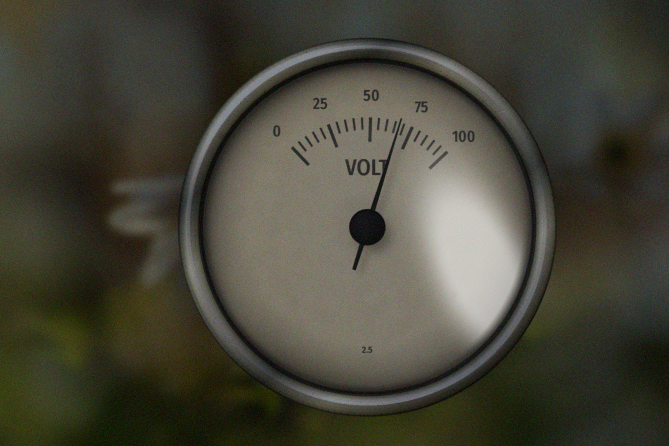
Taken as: 67.5 V
